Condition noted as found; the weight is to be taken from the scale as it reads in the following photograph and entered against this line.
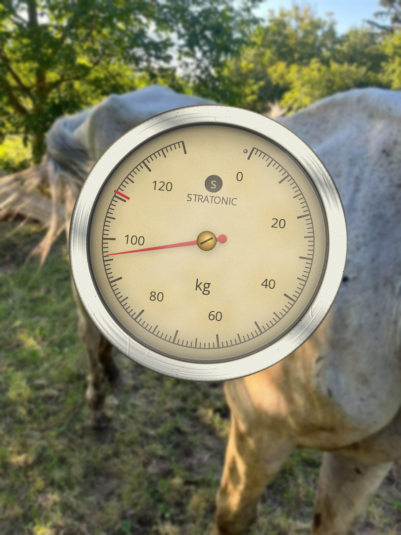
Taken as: 96 kg
